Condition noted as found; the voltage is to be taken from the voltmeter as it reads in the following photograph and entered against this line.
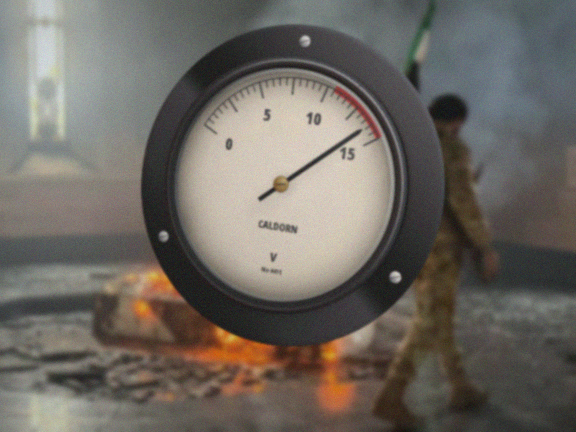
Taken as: 14 V
